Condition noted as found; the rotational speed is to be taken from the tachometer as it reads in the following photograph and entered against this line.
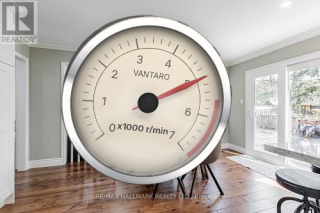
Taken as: 5000 rpm
